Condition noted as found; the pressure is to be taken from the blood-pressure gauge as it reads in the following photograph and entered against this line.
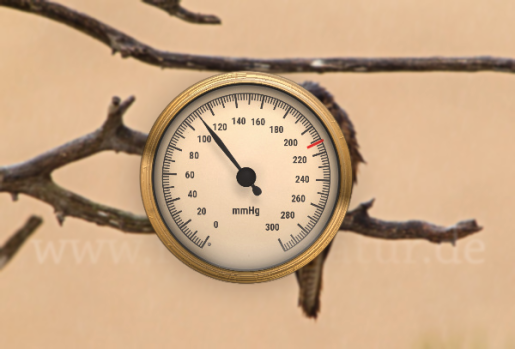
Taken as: 110 mmHg
